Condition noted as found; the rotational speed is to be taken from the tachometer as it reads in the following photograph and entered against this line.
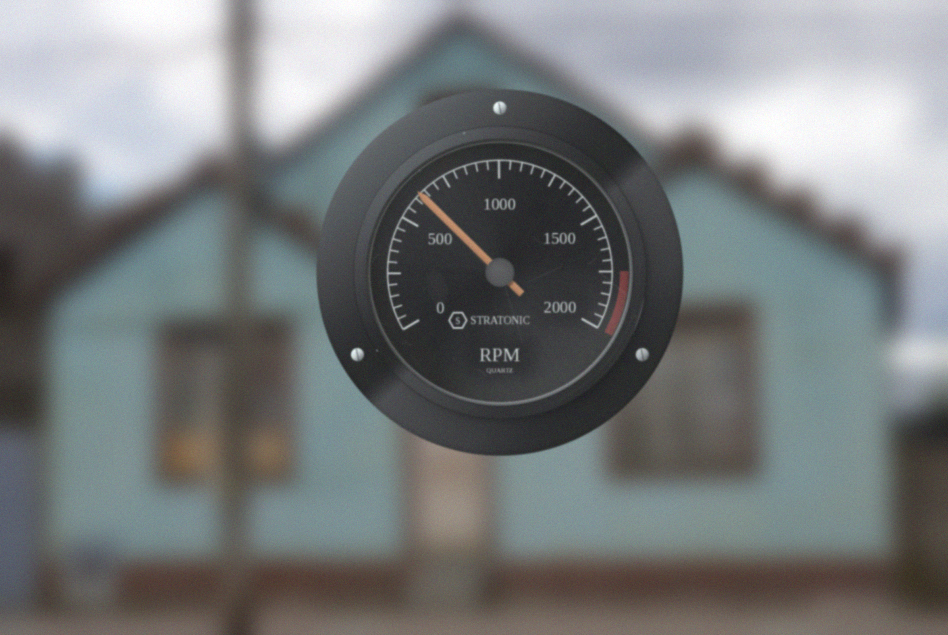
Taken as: 625 rpm
